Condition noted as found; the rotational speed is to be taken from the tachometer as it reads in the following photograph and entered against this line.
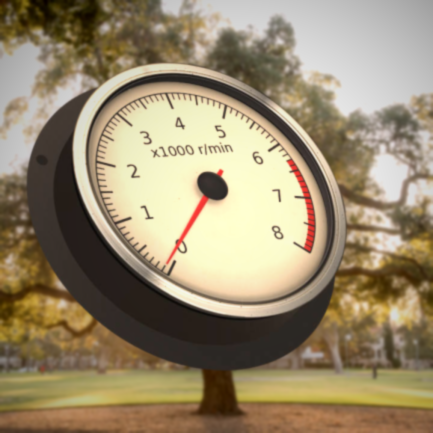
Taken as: 100 rpm
